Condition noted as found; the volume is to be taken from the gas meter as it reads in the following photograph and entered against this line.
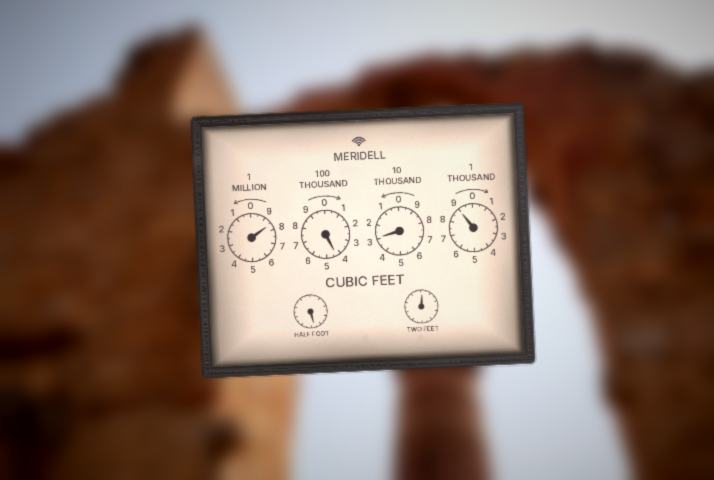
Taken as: 842900 ft³
